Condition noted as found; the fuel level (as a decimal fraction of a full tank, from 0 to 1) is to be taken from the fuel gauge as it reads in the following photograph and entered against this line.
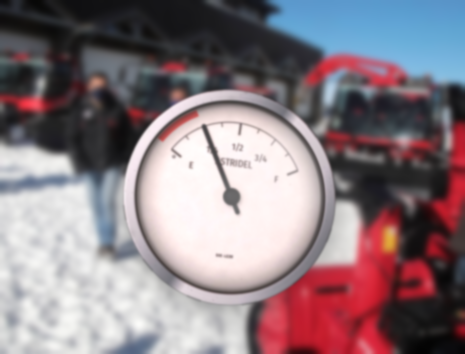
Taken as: 0.25
